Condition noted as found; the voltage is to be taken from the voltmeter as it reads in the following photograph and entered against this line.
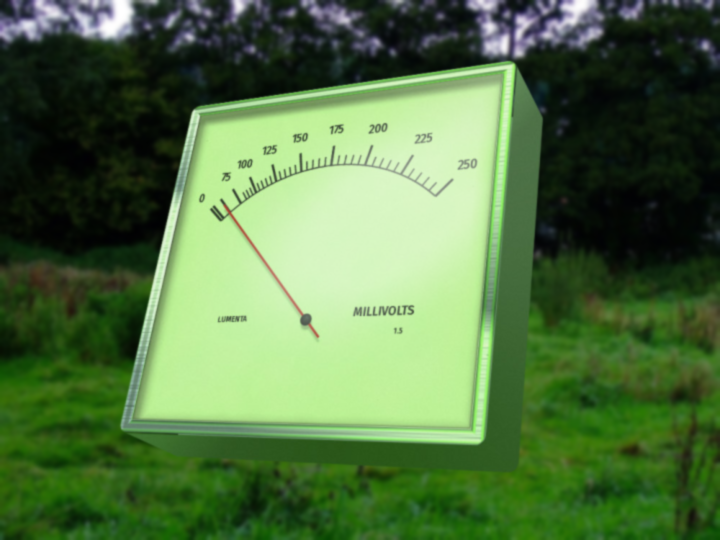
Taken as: 50 mV
